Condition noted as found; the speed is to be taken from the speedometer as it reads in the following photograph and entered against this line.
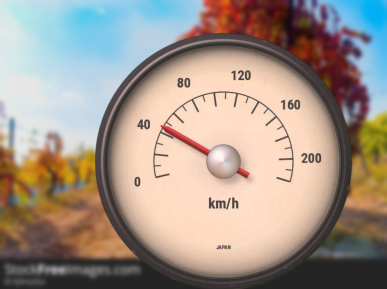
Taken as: 45 km/h
